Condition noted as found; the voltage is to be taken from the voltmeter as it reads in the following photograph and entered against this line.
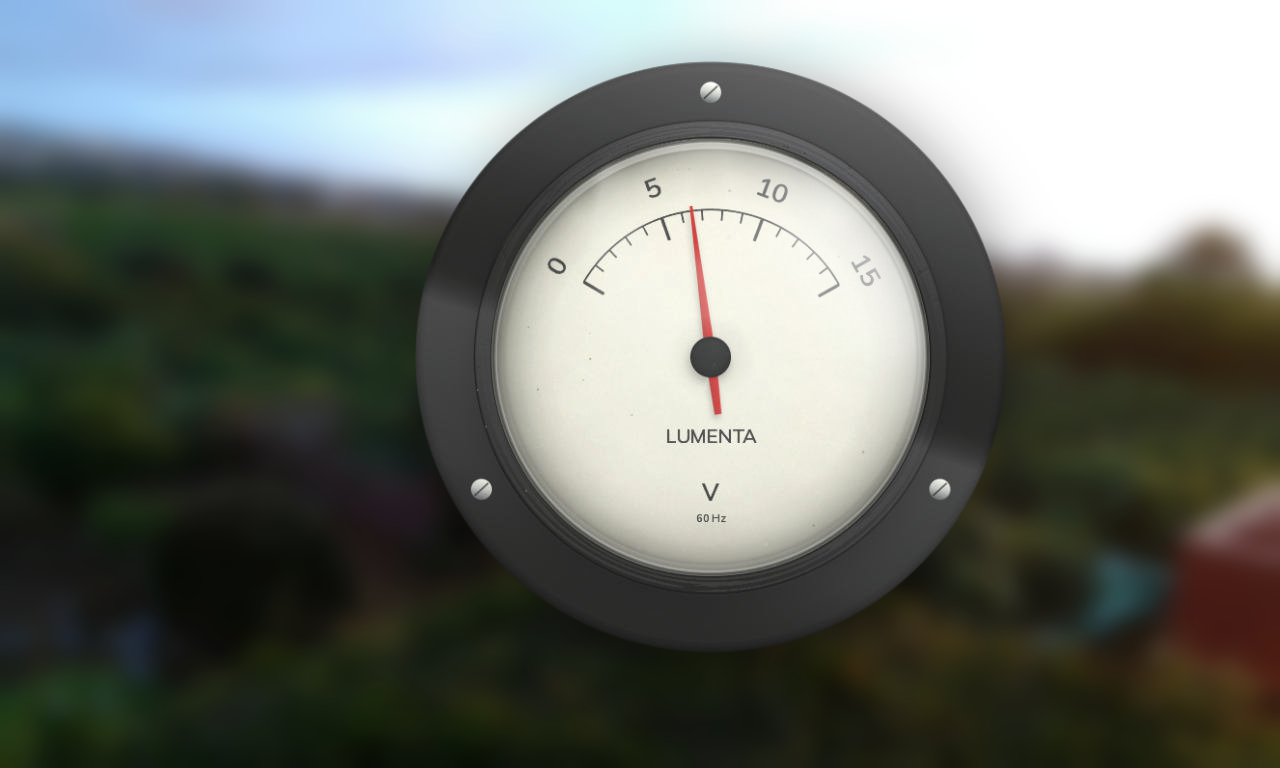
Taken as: 6.5 V
